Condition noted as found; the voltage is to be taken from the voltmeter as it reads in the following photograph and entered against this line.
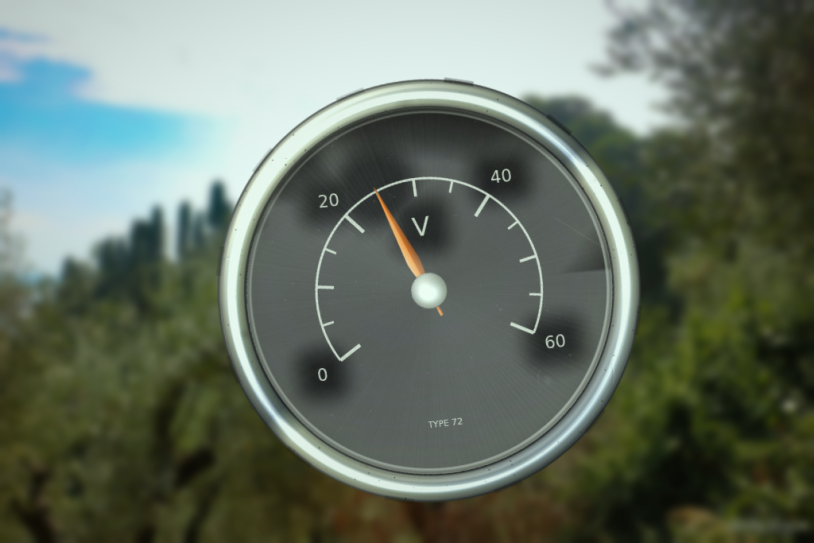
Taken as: 25 V
